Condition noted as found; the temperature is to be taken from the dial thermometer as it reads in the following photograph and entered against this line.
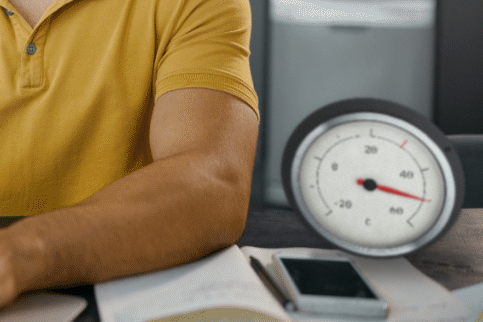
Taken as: 50 °C
